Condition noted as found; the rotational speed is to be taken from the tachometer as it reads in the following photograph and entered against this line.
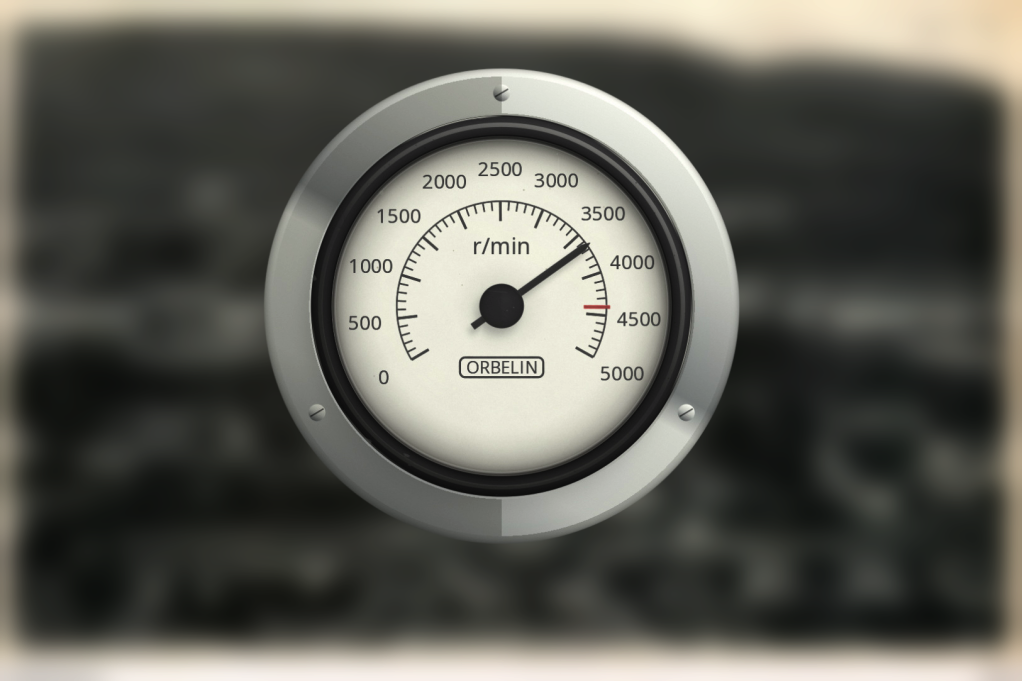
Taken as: 3650 rpm
